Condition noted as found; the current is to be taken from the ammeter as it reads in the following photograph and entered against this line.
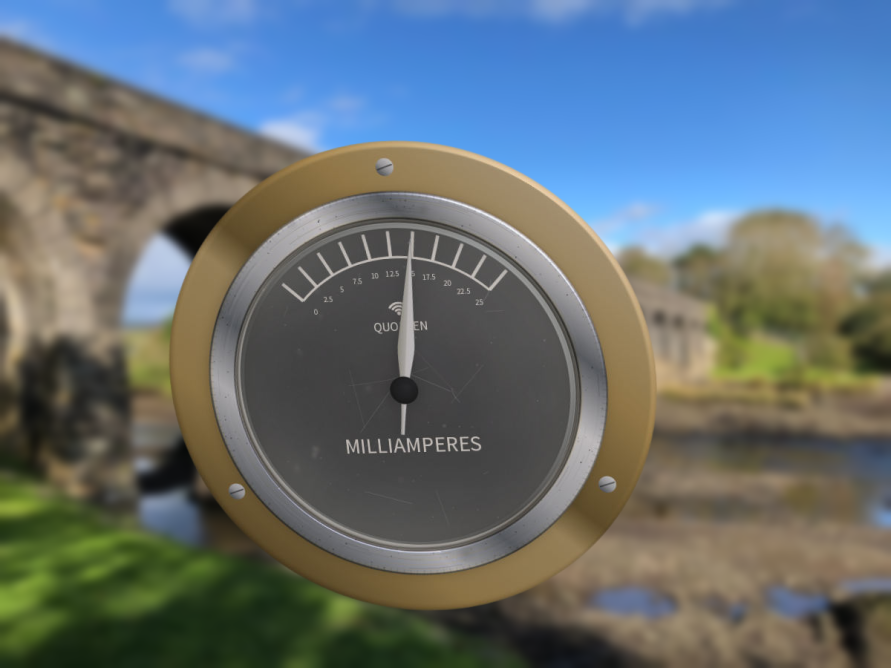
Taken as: 15 mA
